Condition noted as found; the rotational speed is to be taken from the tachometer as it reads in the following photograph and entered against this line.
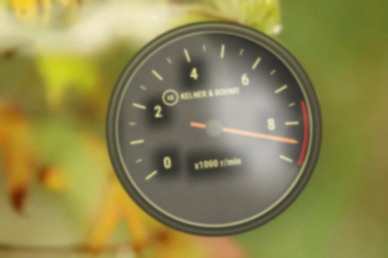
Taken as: 8500 rpm
